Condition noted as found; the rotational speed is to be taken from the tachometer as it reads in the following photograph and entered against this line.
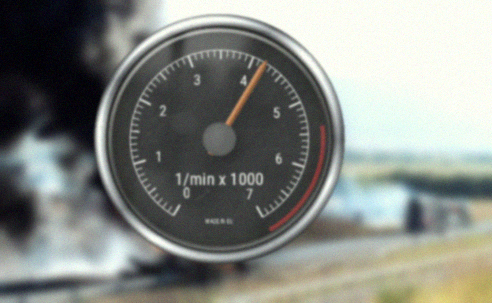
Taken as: 4200 rpm
